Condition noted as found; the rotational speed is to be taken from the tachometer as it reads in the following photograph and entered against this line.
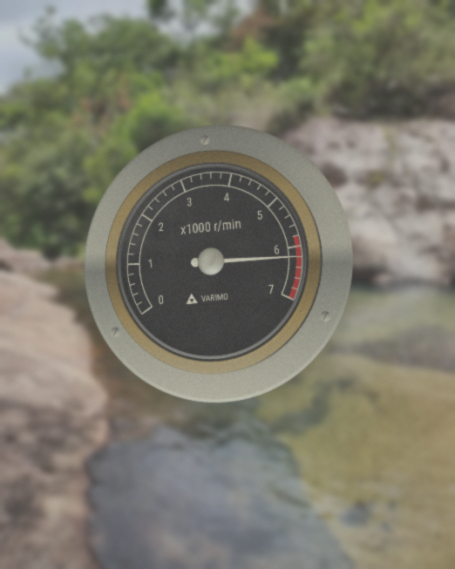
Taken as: 6200 rpm
